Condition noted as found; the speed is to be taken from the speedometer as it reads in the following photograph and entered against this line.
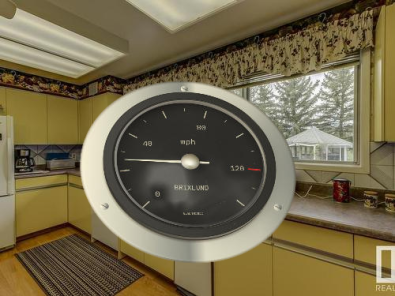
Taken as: 25 mph
